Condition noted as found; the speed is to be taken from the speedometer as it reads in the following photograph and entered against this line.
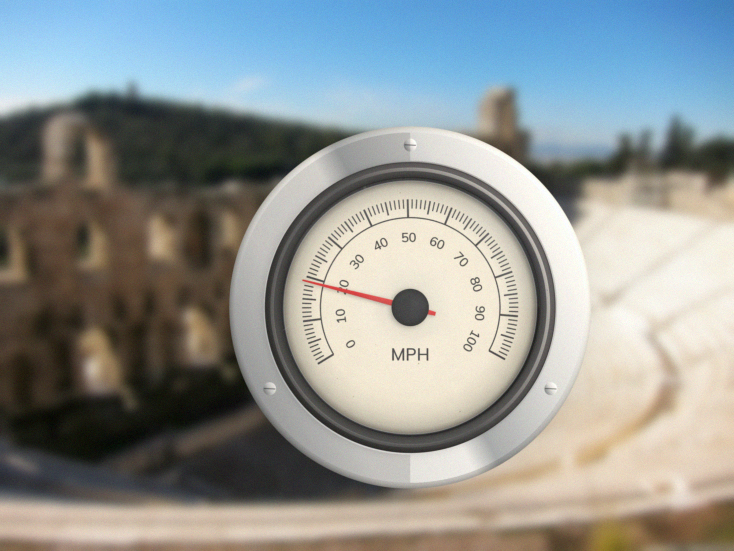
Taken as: 19 mph
